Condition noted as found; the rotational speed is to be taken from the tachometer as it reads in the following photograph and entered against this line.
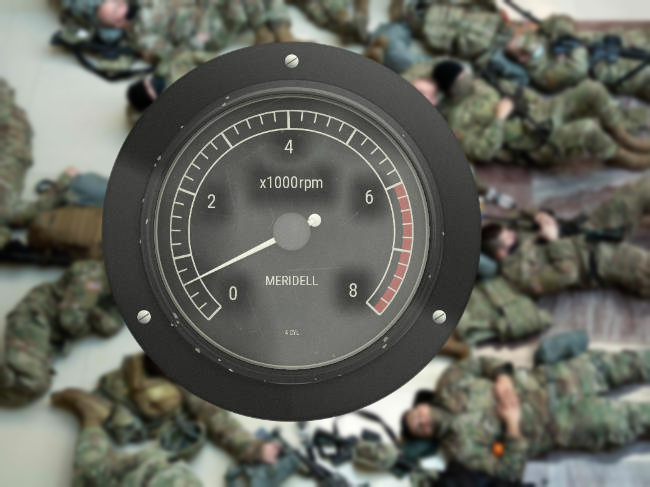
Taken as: 600 rpm
